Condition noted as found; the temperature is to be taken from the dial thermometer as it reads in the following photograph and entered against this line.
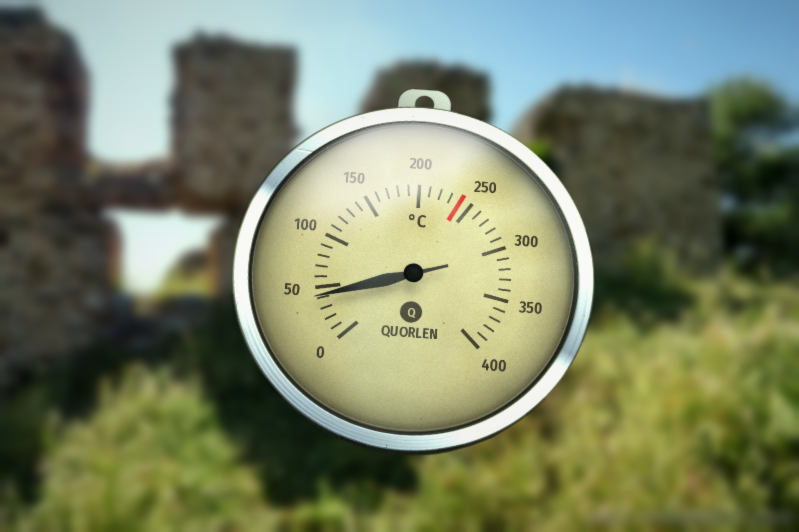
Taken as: 40 °C
